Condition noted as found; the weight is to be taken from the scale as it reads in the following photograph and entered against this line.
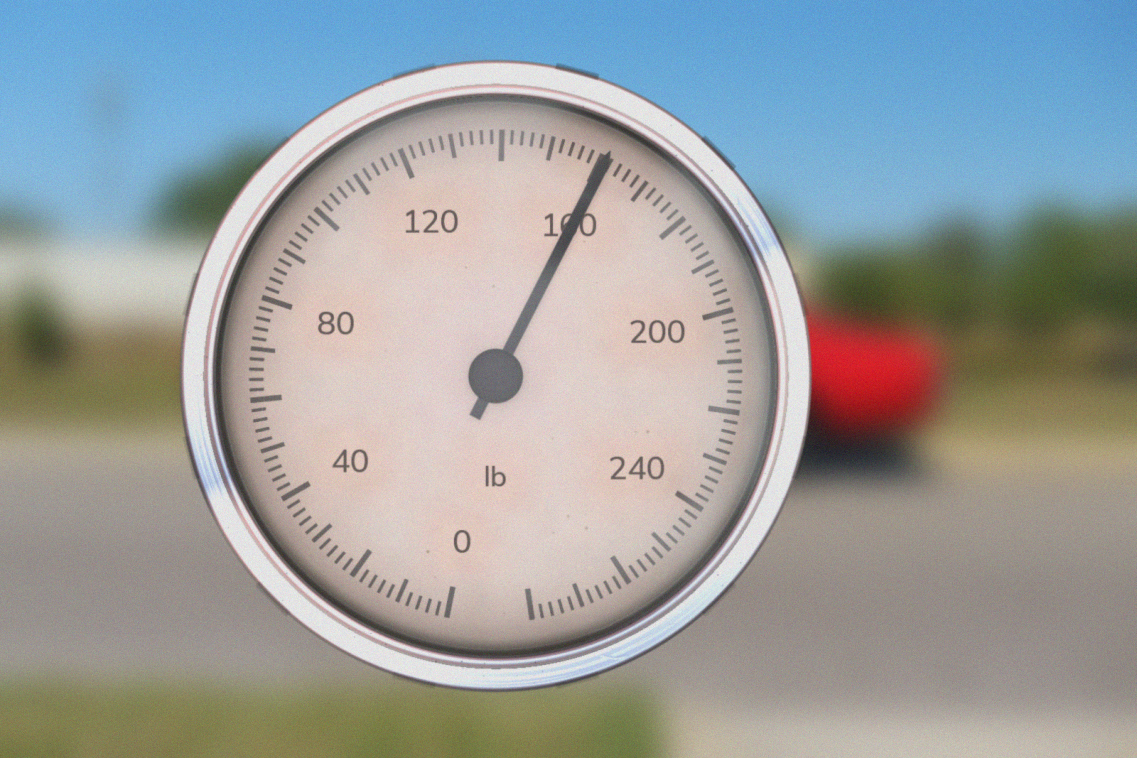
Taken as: 161 lb
